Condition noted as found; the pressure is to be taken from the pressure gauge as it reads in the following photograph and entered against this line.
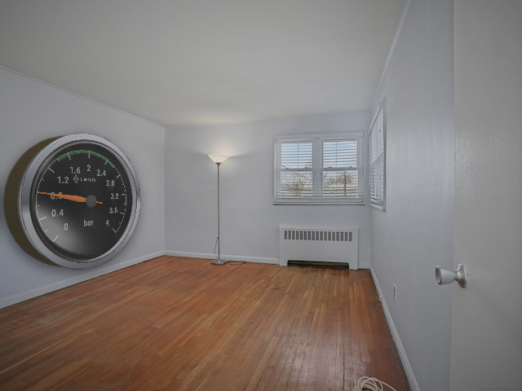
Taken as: 0.8 bar
